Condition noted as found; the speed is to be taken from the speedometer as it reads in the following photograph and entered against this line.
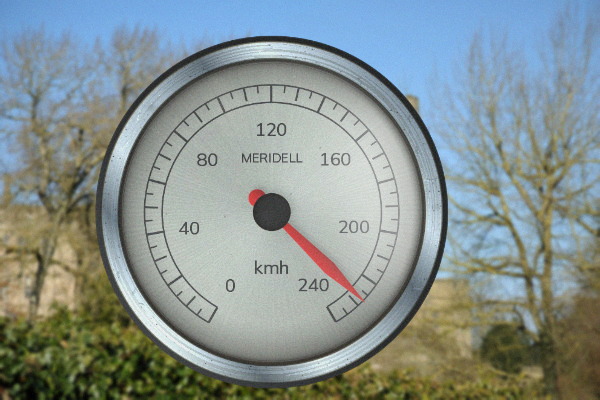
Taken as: 227.5 km/h
